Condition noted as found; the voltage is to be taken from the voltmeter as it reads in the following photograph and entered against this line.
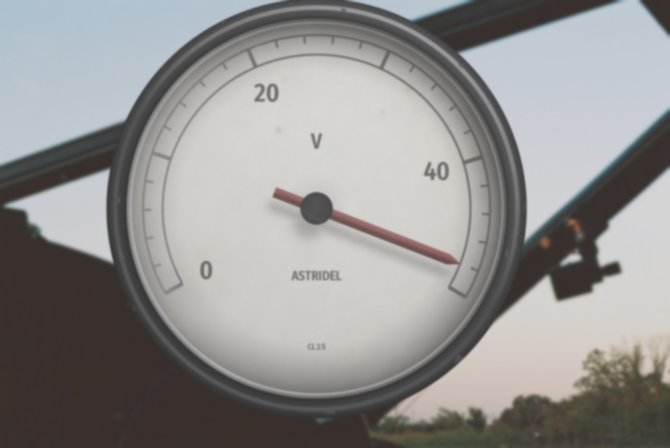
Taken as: 48 V
